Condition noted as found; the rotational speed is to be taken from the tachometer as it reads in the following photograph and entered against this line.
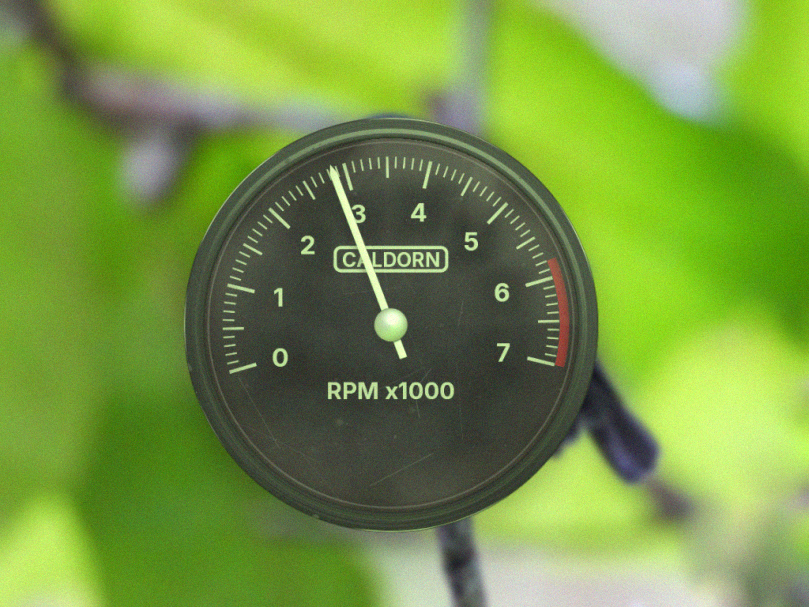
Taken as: 2850 rpm
